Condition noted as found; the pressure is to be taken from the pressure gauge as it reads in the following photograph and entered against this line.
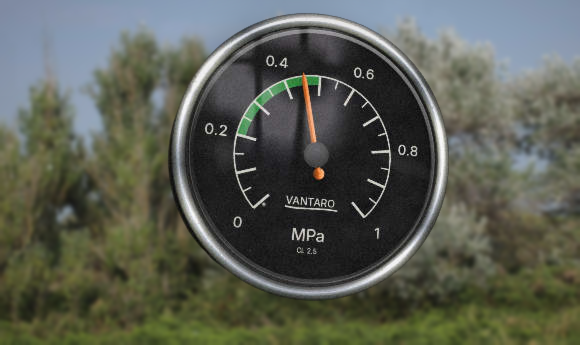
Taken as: 0.45 MPa
